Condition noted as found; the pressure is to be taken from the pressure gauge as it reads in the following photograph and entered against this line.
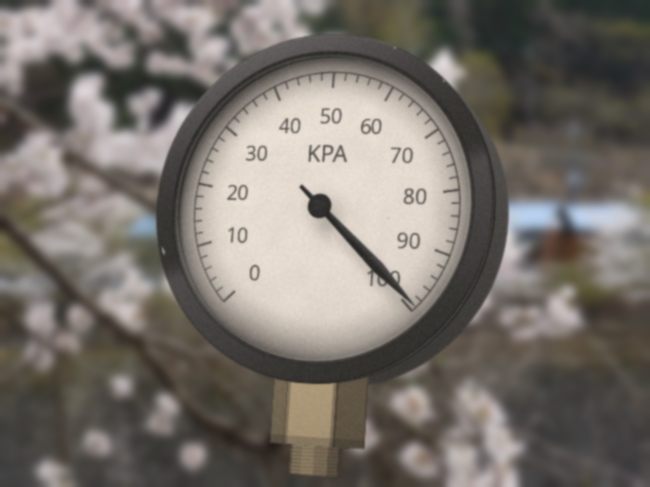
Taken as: 99 kPa
